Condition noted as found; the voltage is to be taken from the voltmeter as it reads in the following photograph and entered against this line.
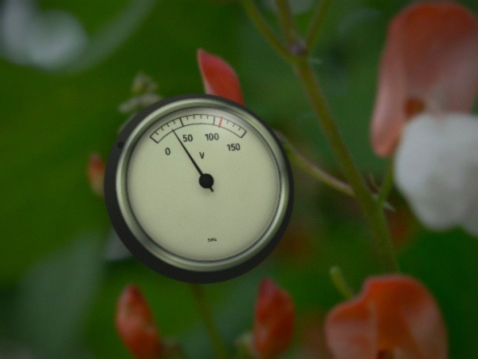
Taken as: 30 V
